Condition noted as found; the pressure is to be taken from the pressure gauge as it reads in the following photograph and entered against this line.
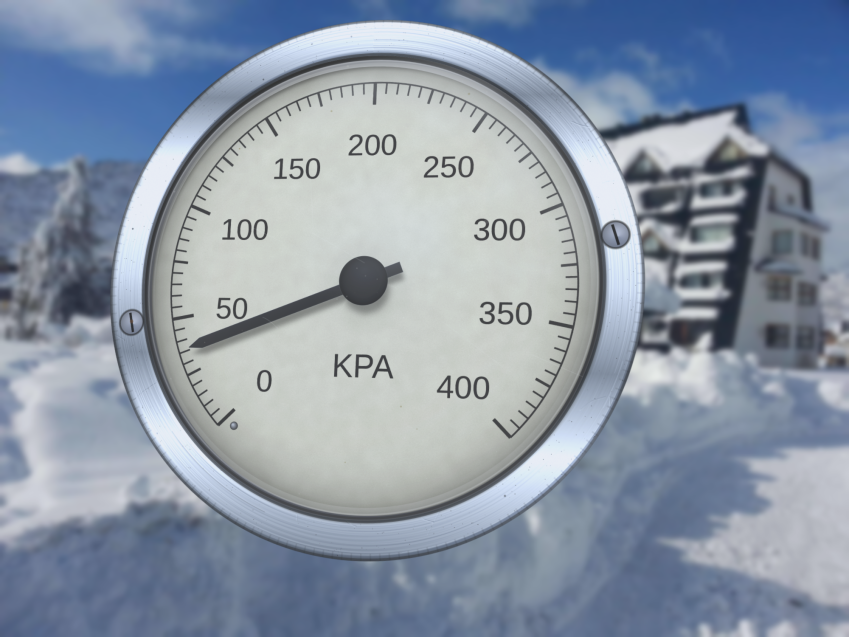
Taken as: 35 kPa
